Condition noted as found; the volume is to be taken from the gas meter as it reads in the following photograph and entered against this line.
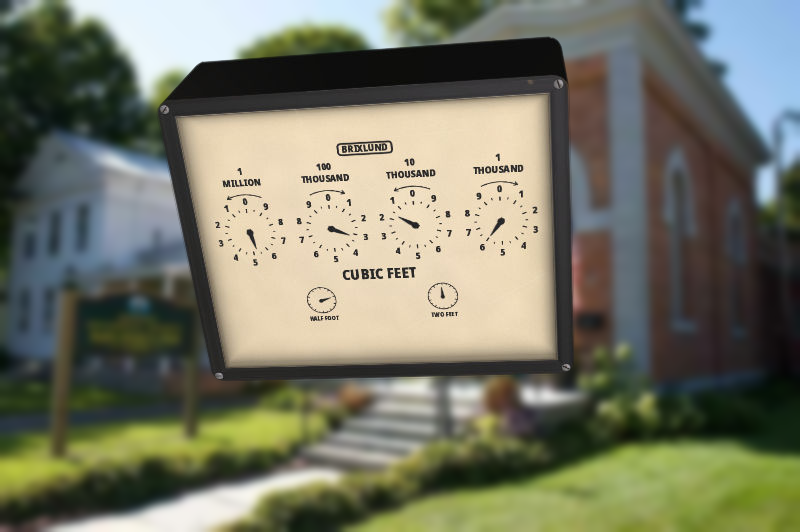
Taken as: 531600 ft³
